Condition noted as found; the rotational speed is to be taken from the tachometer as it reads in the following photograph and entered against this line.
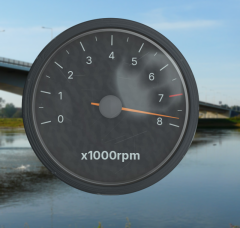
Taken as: 7750 rpm
